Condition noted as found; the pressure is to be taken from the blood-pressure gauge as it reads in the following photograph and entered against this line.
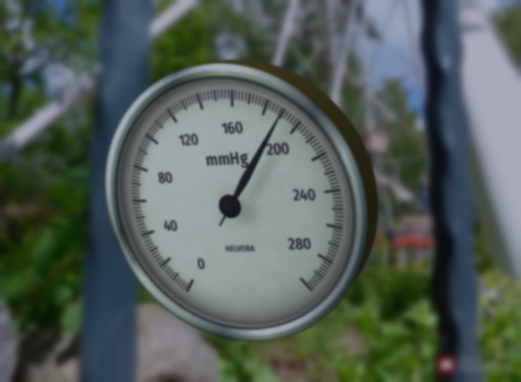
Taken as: 190 mmHg
